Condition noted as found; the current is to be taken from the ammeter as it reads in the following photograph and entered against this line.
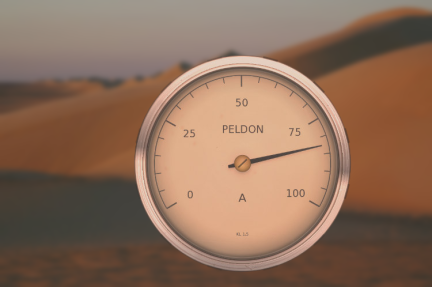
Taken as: 82.5 A
